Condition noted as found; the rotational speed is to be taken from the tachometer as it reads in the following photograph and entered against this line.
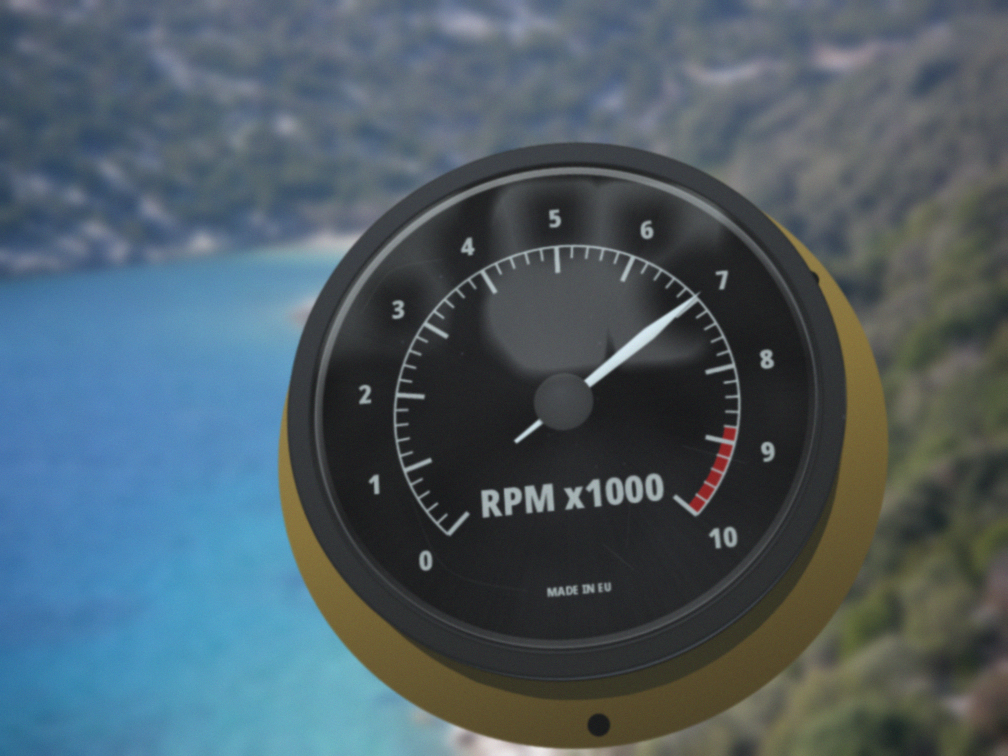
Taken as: 7000 rpm
